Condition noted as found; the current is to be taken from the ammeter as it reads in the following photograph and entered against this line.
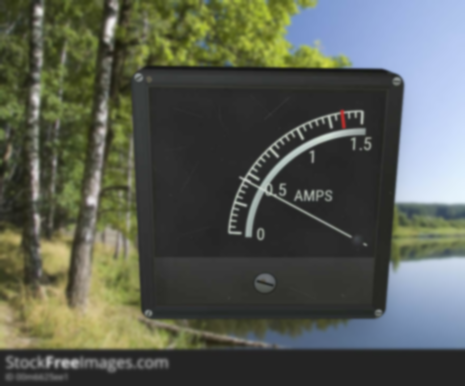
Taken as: 0.45 A
